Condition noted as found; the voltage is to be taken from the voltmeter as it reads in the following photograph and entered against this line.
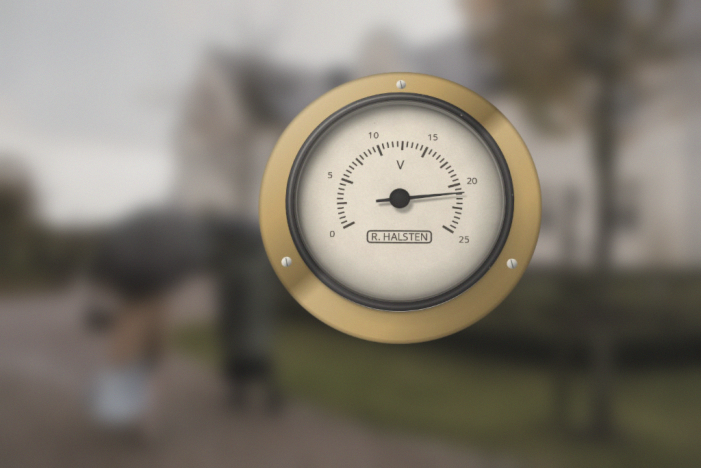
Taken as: 21 V
